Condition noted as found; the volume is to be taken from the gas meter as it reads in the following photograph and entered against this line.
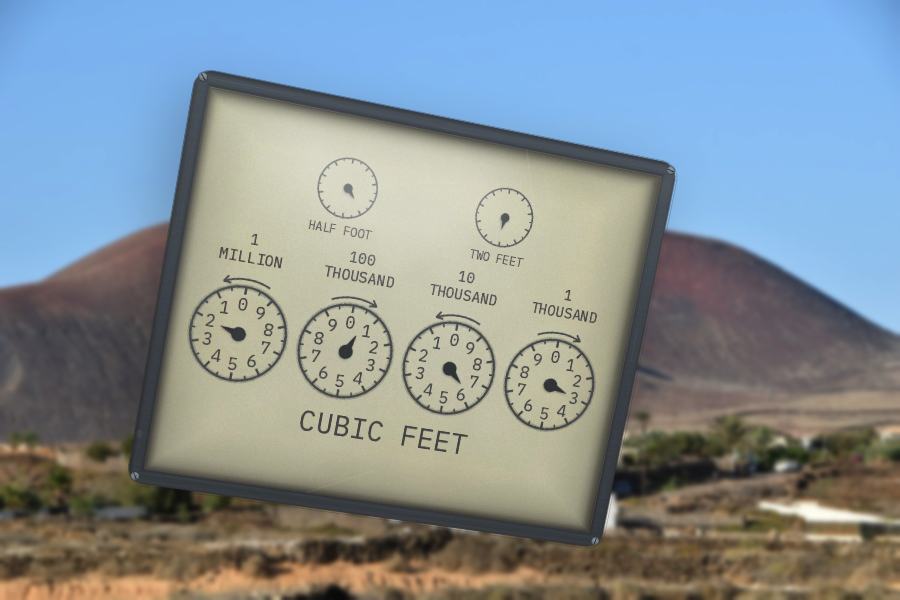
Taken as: 206300 ft³
